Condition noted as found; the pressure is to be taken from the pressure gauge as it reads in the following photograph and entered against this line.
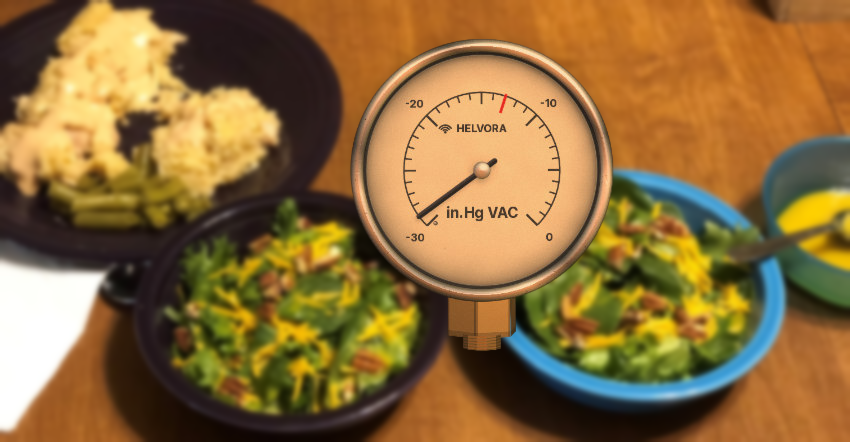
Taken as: -29 inHg
